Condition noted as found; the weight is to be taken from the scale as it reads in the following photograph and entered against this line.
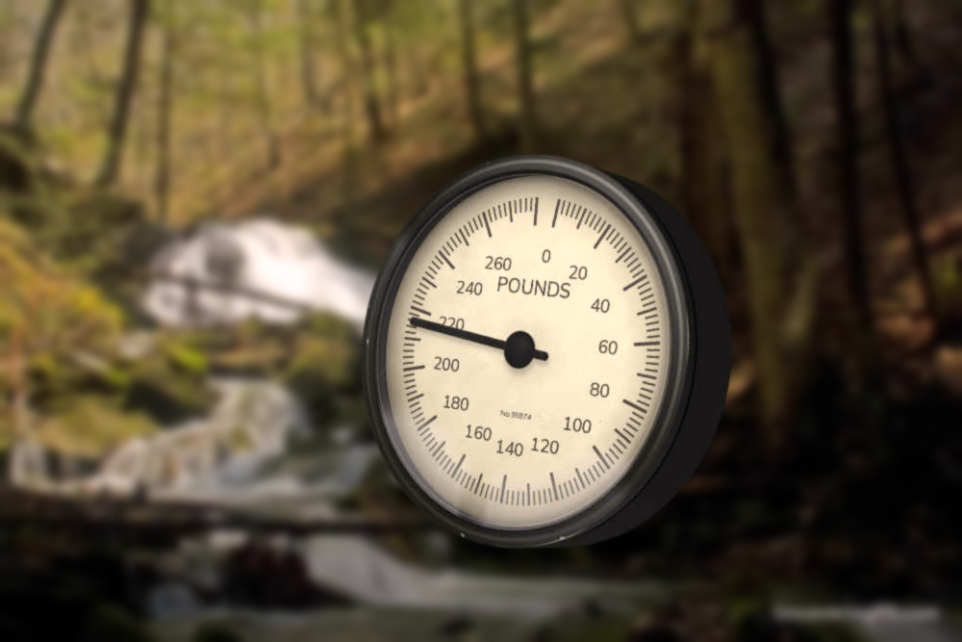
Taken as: 216 lb
